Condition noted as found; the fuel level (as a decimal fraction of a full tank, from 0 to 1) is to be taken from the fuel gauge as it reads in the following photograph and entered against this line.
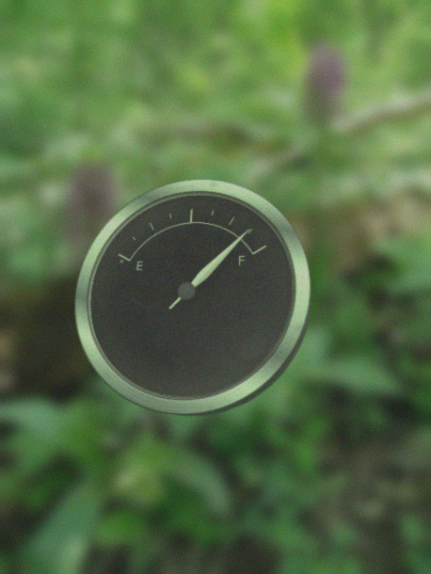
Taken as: 0.875
